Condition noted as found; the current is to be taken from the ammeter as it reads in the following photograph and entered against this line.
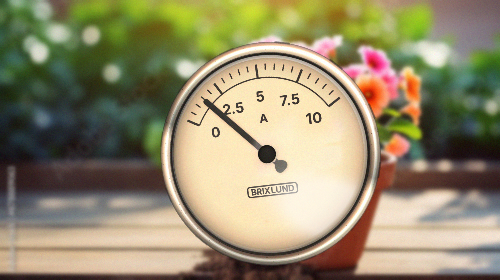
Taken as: 1.5 A
